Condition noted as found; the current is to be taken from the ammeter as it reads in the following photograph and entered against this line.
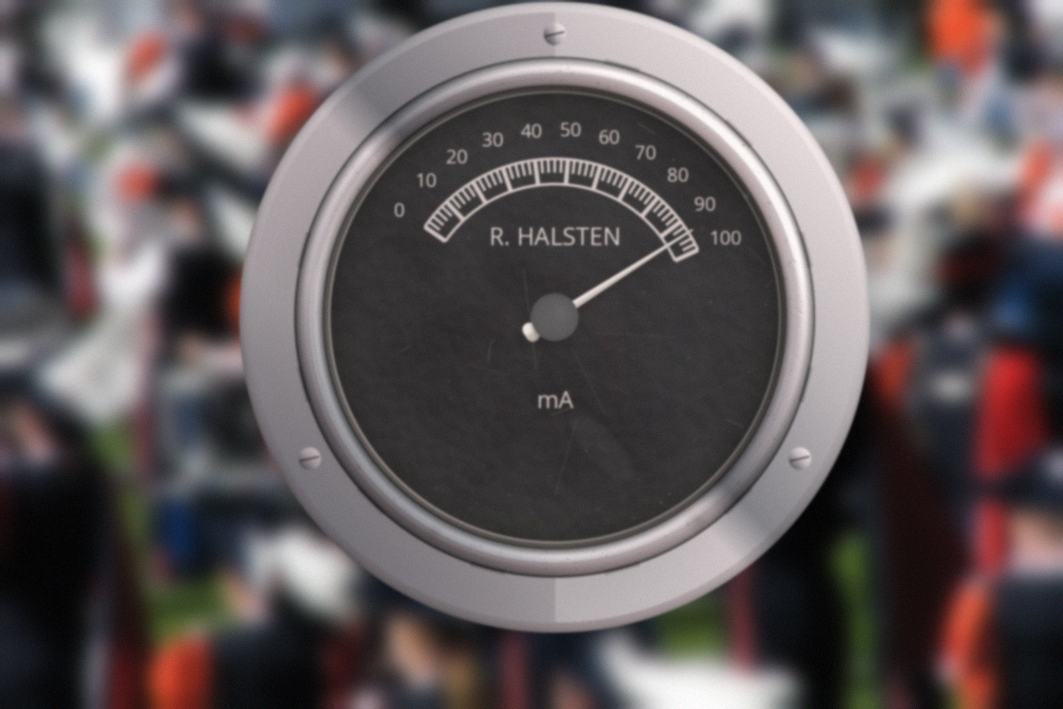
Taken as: 94 mA
